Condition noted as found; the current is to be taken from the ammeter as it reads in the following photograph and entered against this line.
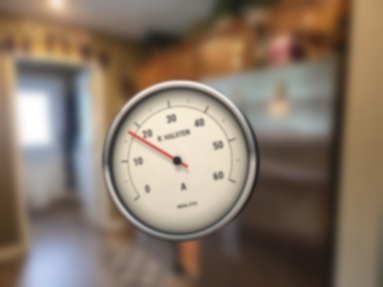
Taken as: 17.5 A
